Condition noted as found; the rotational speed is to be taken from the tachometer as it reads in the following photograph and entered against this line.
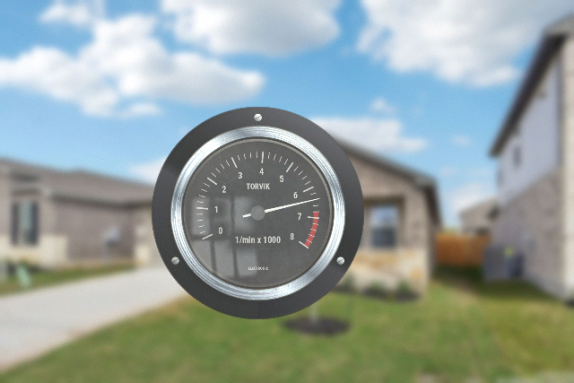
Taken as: 6400 rpm
